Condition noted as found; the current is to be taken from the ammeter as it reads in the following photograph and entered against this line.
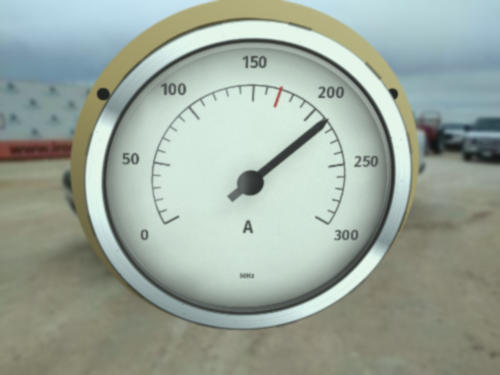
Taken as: 210 A
